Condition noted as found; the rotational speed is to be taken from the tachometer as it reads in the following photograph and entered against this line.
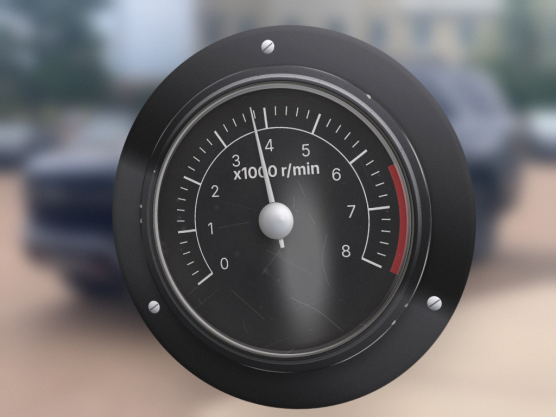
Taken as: 3800 rpm
